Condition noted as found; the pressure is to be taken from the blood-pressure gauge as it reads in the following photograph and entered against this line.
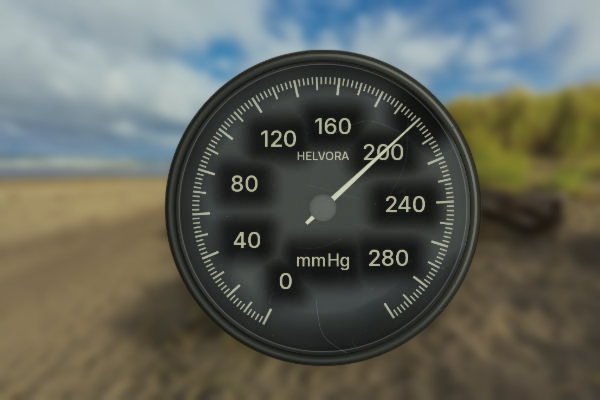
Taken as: 200 mmHg
